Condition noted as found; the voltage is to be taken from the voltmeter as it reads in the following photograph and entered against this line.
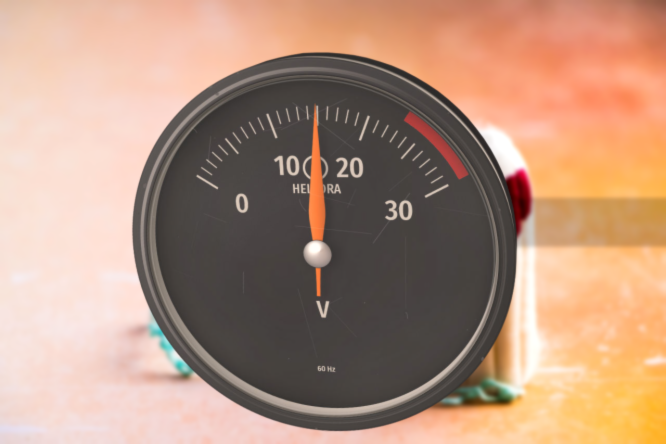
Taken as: 15 V
